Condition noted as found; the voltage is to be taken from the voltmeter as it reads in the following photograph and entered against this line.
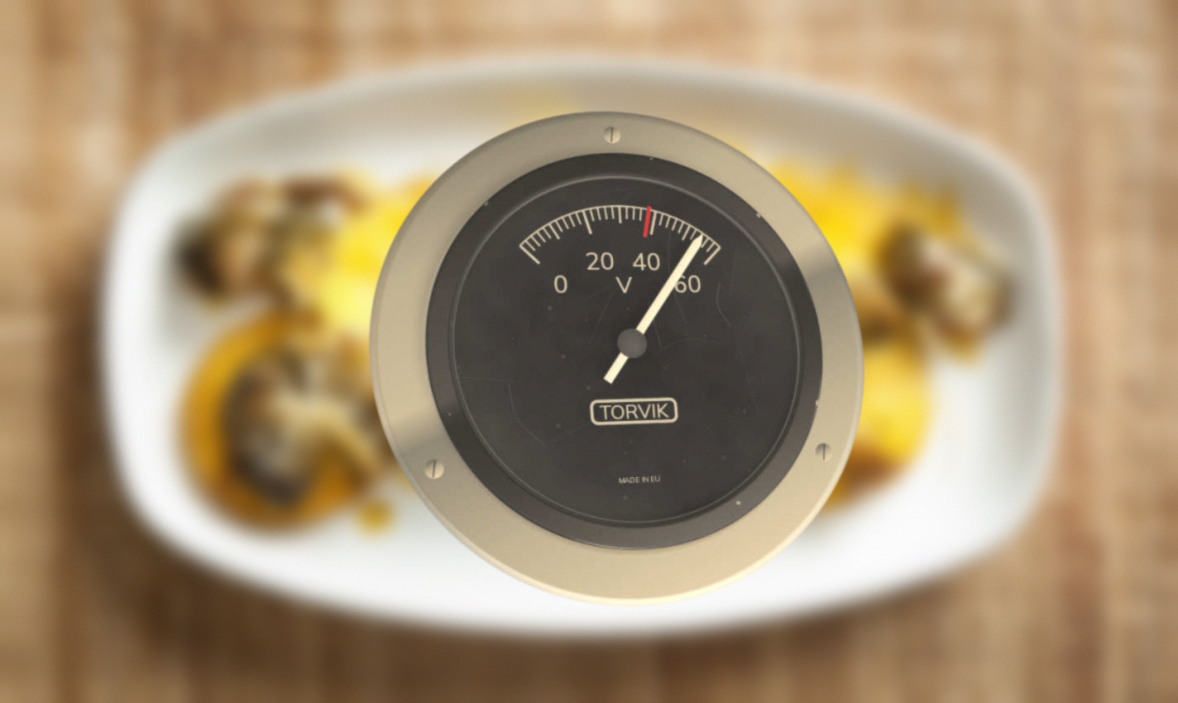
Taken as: 54 V
